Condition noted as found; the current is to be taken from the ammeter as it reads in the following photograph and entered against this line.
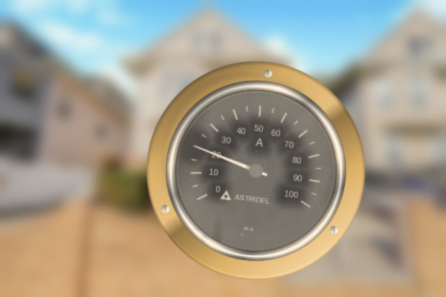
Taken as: 20 A
